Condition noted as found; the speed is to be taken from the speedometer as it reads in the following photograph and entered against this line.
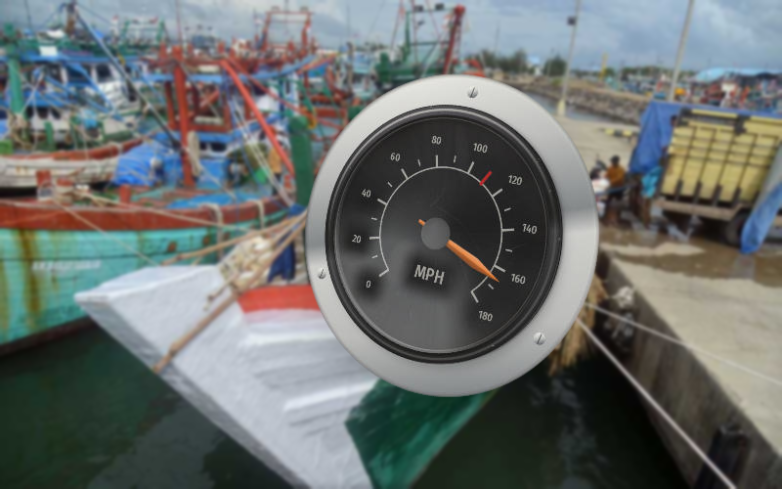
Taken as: 165 mph
